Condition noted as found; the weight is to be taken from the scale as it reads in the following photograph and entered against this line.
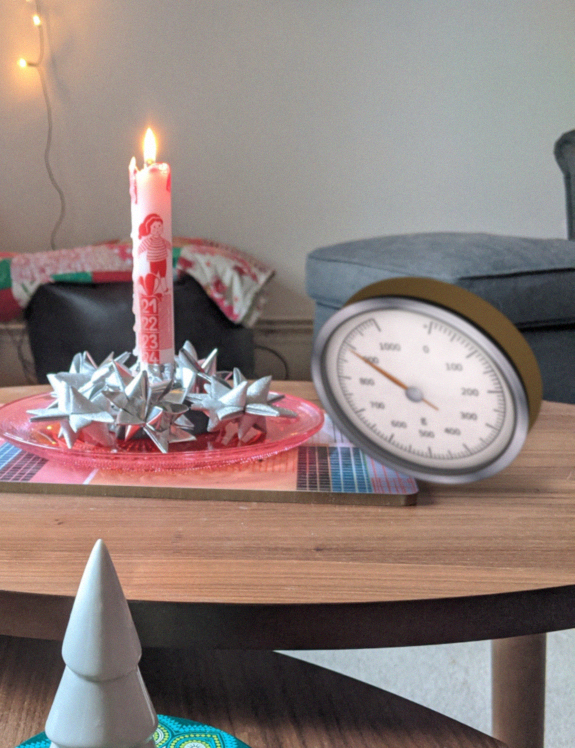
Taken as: 900 g
